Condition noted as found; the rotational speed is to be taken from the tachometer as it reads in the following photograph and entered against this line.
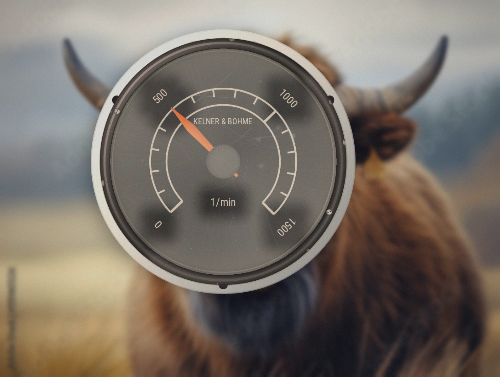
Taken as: 500 rpm
